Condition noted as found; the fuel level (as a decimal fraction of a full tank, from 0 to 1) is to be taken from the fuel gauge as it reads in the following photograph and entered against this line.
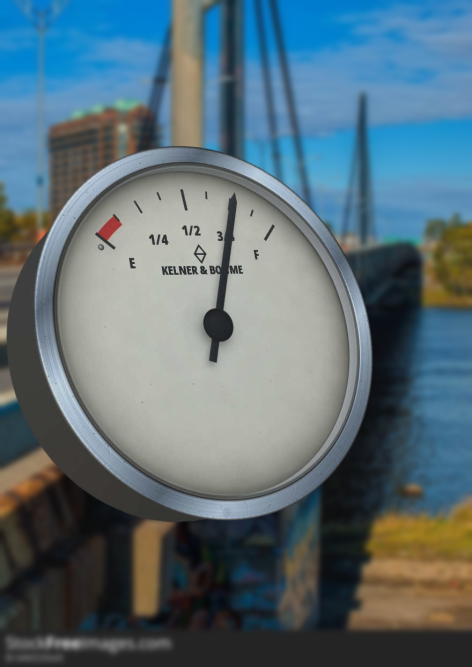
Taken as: 0.75
